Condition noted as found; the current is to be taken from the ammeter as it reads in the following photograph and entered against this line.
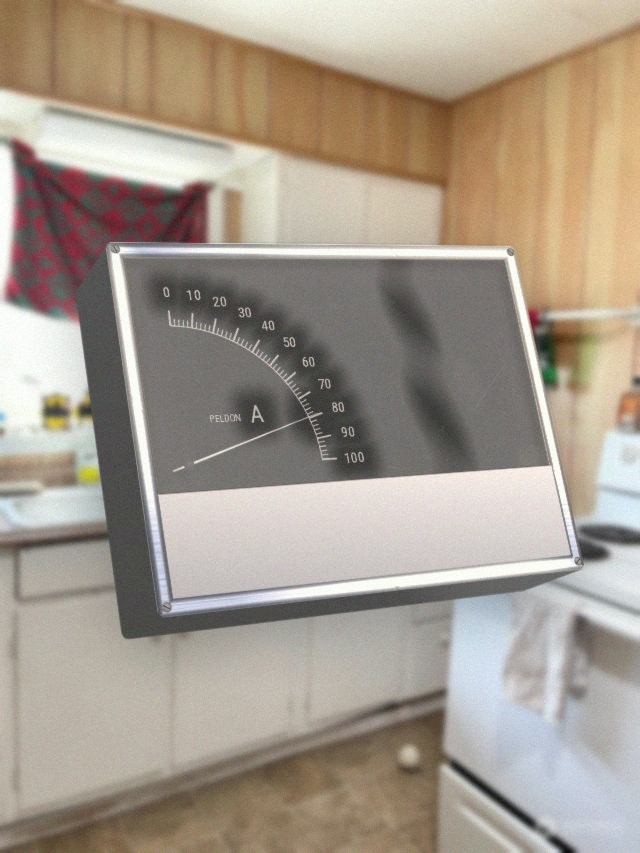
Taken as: 80 A
